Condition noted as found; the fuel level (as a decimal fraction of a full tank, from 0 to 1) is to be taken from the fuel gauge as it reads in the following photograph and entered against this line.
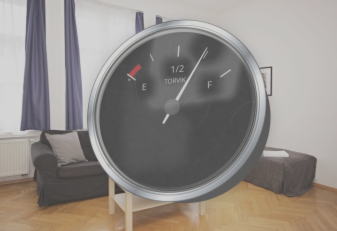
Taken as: 0.75
